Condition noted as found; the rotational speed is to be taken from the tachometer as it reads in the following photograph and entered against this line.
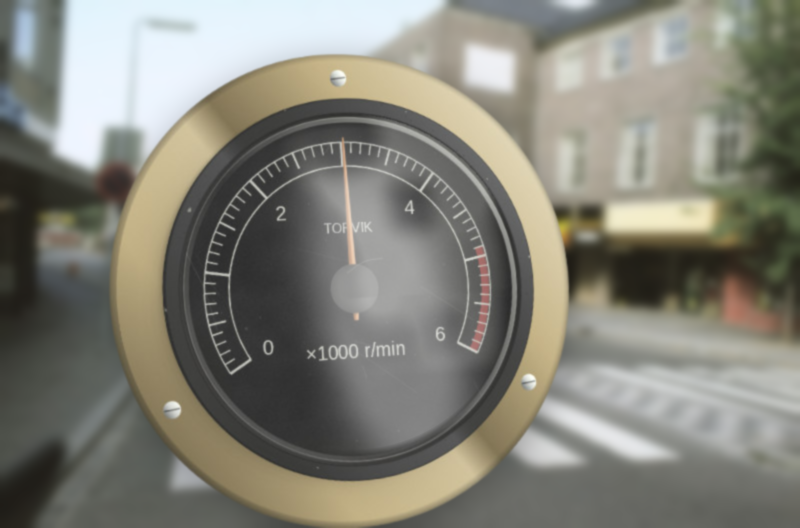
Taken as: 3000 rpm
